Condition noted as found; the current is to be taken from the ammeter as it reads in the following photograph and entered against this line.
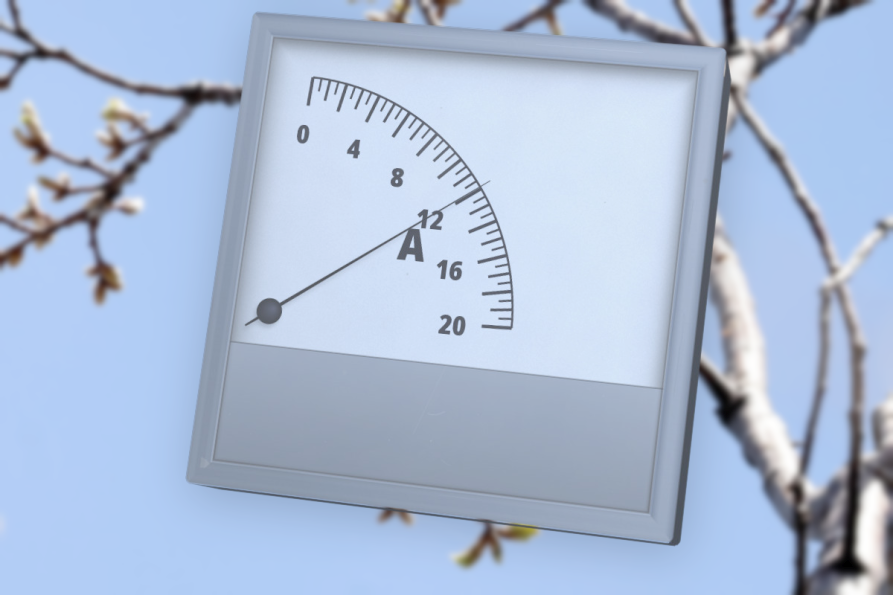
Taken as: 12 A
